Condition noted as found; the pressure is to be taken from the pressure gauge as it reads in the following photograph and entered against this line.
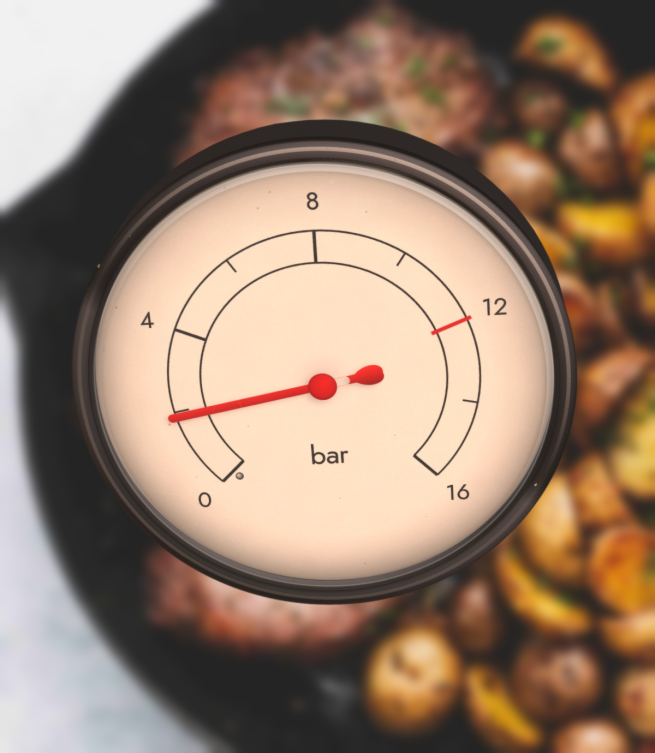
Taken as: 2 bar
